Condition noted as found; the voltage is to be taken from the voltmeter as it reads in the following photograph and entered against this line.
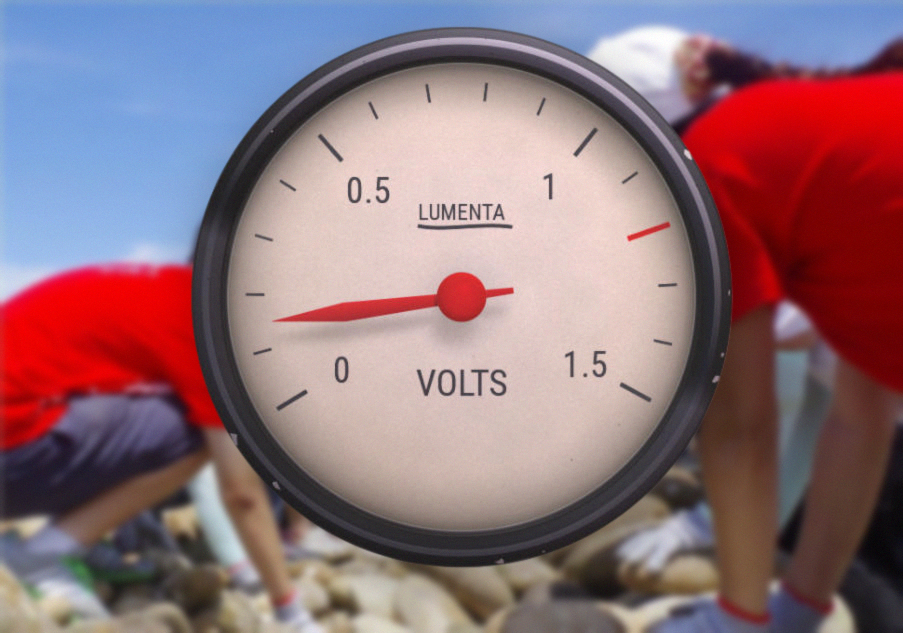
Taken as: 0.15 V
